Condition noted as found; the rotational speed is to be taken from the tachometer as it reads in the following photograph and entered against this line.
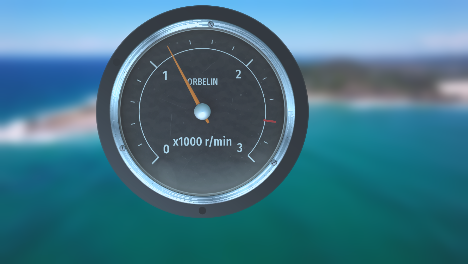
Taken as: 1200 rpm
